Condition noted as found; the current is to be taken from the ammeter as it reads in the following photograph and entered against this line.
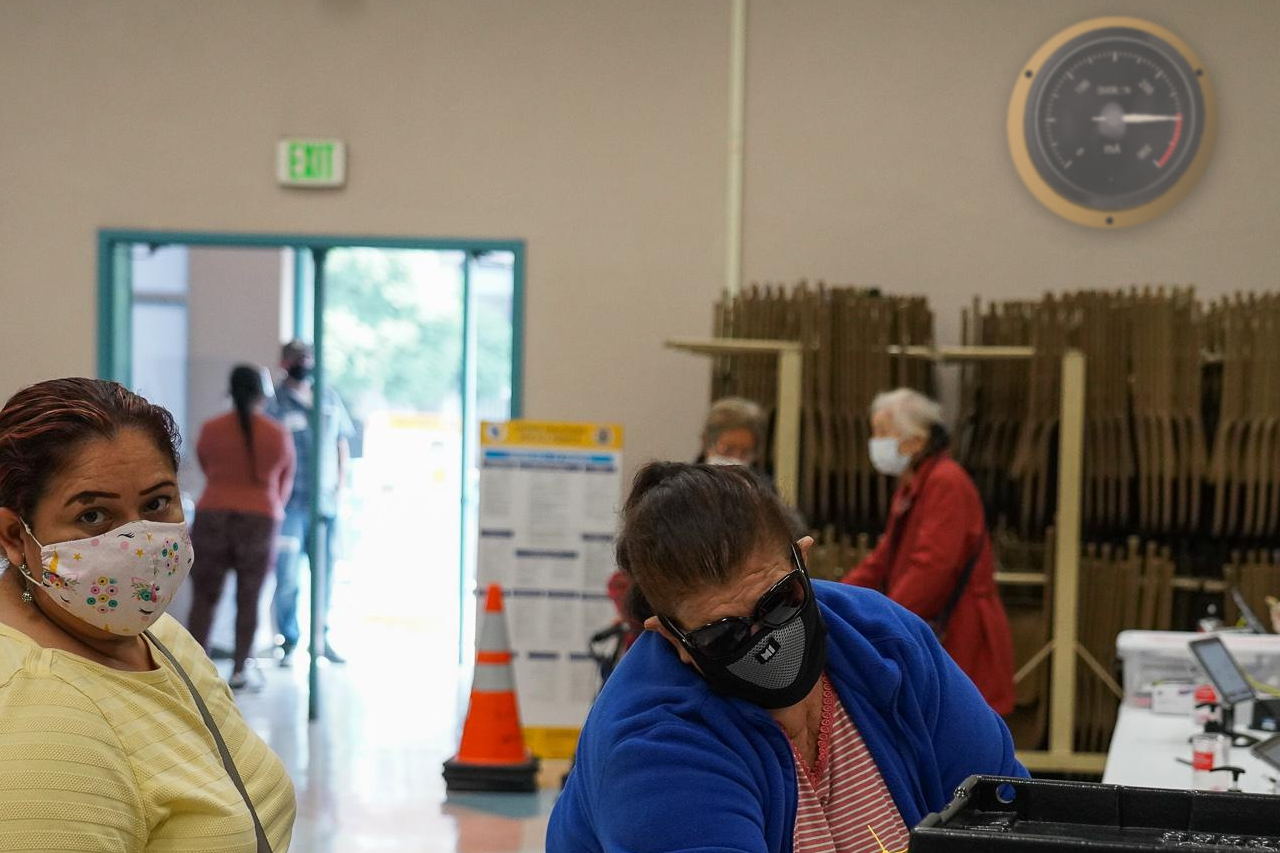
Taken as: 250 mA
